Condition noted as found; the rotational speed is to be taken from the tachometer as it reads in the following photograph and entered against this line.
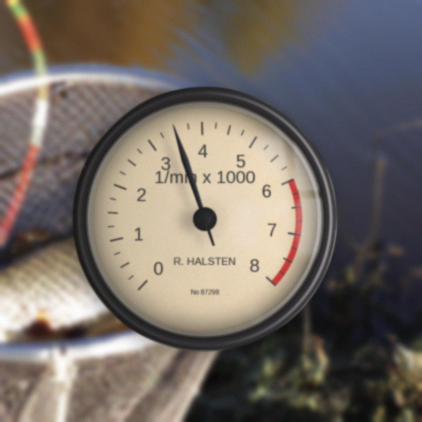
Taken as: 3500 rpm
